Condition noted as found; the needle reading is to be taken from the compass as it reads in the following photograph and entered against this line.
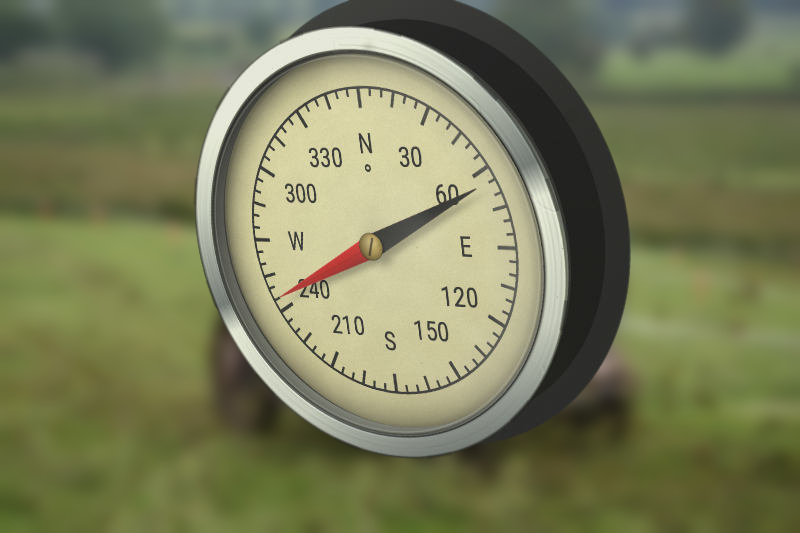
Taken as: 245 °
